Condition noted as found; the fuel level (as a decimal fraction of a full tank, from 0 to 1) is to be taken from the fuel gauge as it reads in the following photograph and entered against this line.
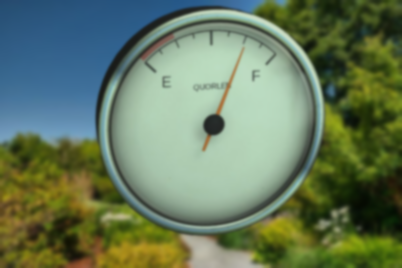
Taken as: 0.75
